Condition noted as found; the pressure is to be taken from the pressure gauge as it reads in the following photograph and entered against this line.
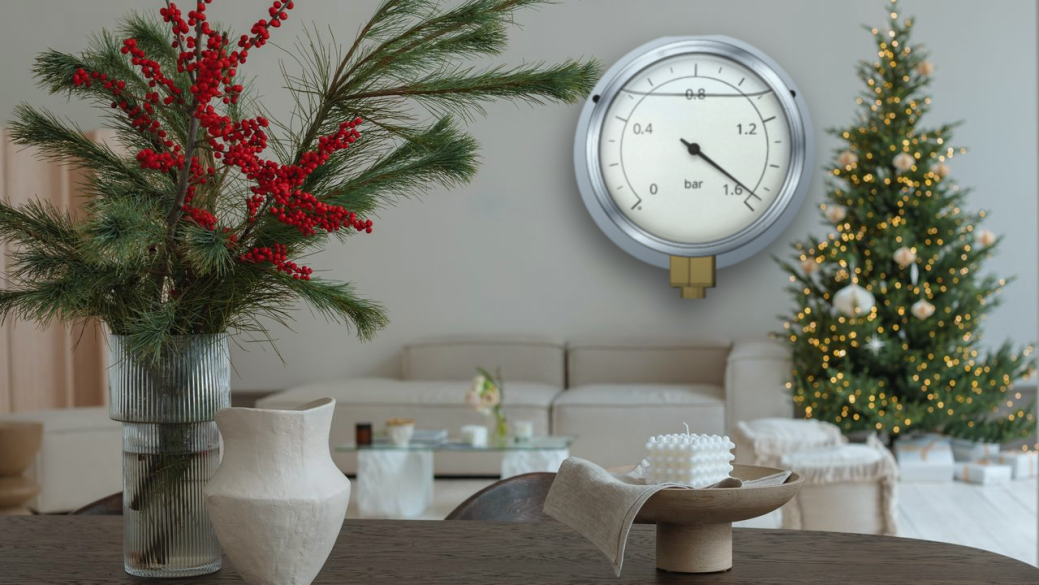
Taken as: 1.55 bar
